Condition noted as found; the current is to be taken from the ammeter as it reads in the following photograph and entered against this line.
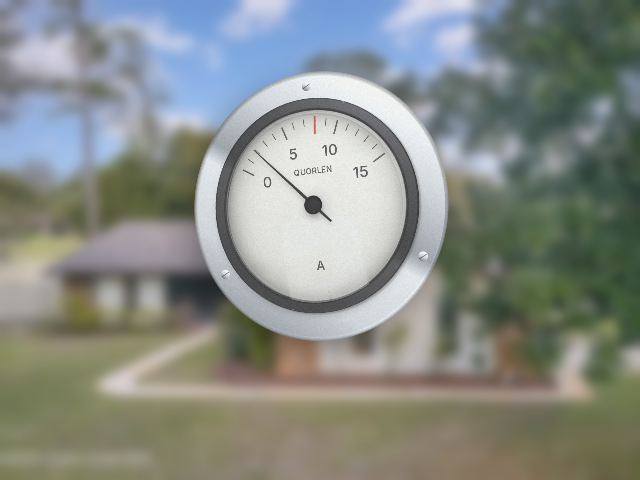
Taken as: 2 A
